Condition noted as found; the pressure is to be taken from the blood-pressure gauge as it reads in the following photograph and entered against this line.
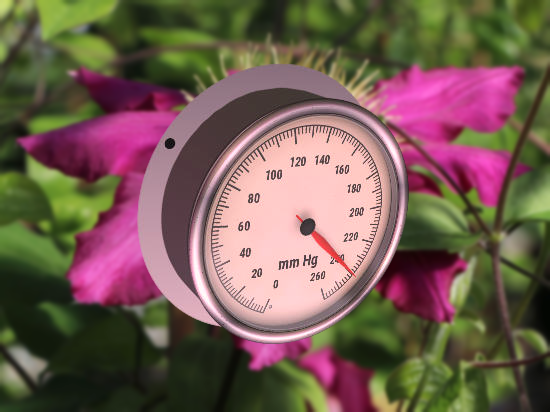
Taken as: 240 mmHg
